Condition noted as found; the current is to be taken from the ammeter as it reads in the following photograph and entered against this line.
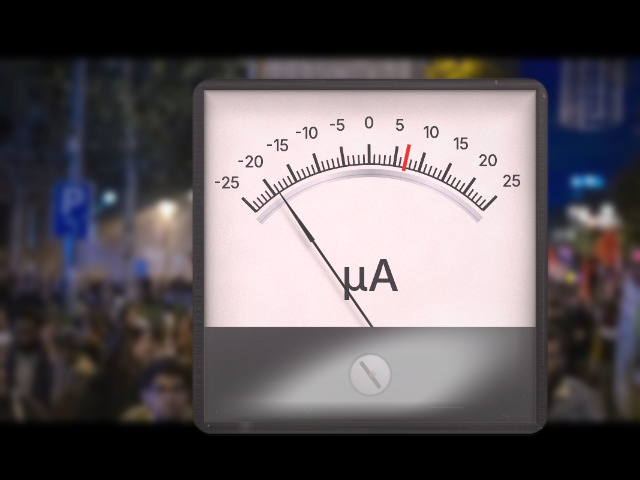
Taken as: -19 µA
